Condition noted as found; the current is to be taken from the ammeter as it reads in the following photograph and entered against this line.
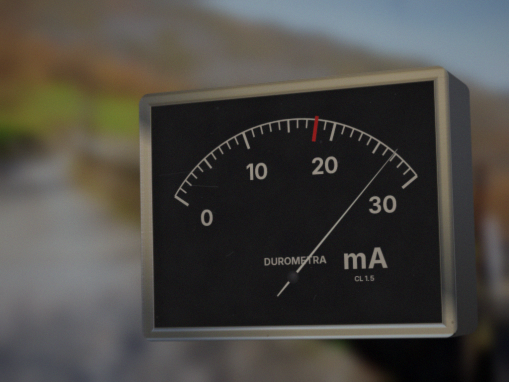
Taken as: 27 mA
